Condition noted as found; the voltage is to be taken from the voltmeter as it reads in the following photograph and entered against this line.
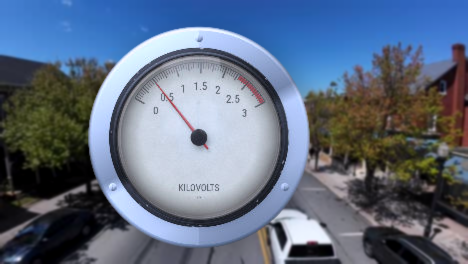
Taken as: 0.5 kV
